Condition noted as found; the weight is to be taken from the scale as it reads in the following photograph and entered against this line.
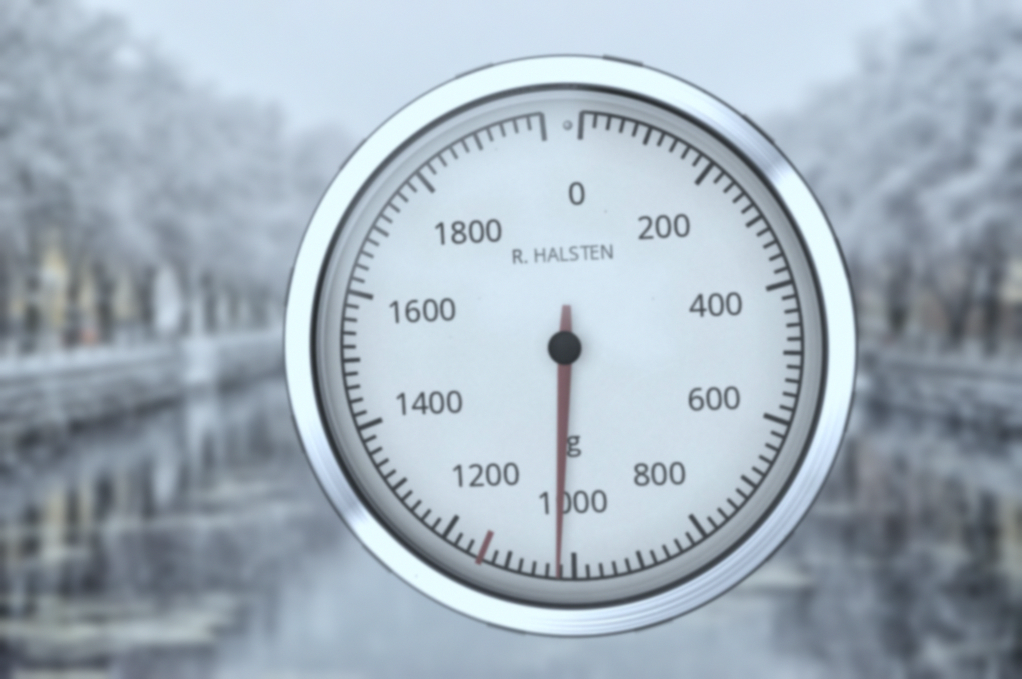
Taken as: 1020 g
